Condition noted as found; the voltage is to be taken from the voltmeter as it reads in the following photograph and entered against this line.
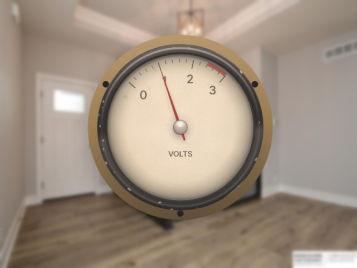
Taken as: 1 V
